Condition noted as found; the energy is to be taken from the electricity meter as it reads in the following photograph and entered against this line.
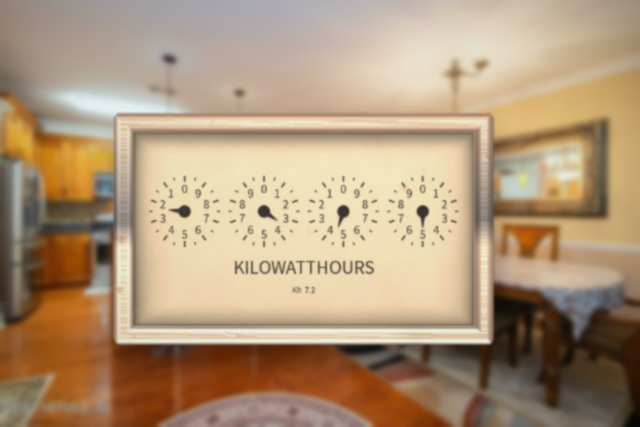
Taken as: 2345 kWh
